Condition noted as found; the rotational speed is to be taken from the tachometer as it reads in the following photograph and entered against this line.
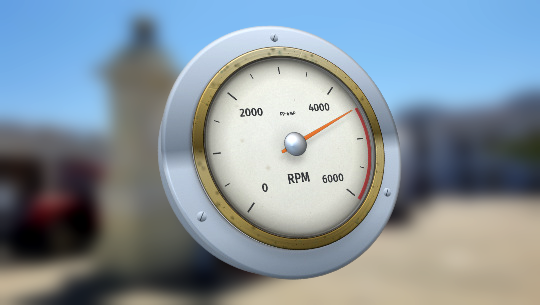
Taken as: 4500 rpm
